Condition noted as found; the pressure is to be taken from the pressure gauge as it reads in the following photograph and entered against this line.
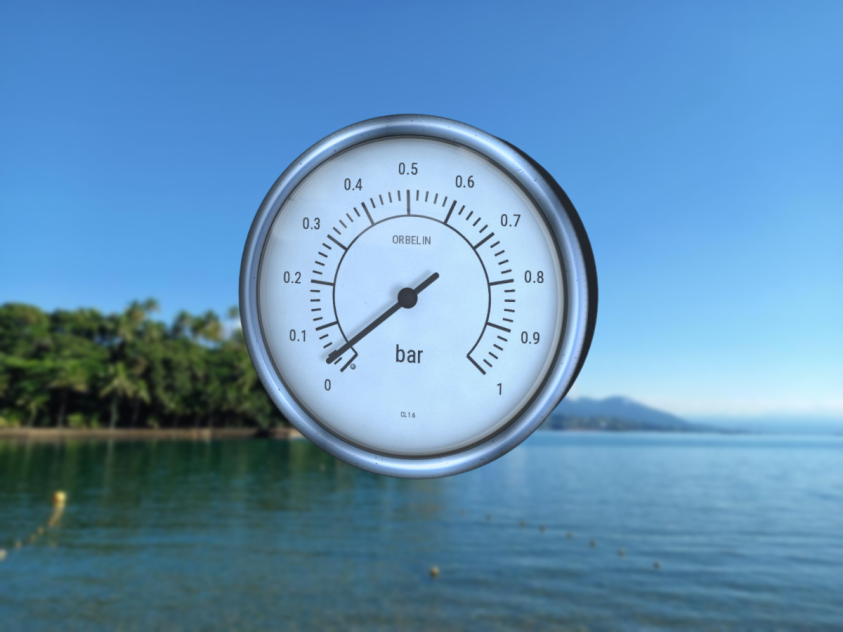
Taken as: 0.03 bar
